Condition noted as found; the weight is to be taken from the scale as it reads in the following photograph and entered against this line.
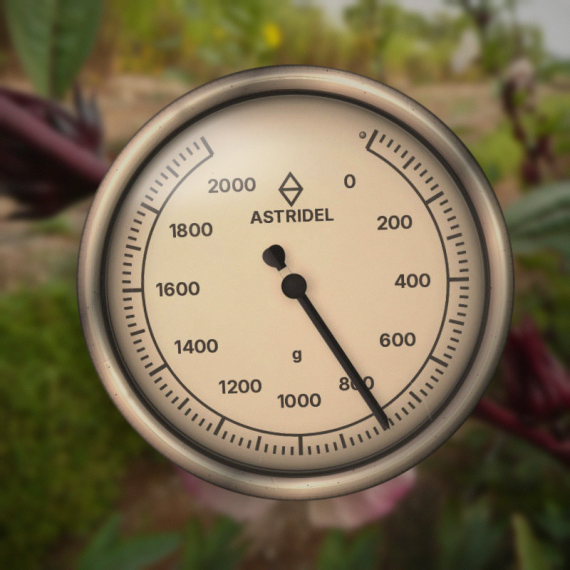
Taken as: 790 g
